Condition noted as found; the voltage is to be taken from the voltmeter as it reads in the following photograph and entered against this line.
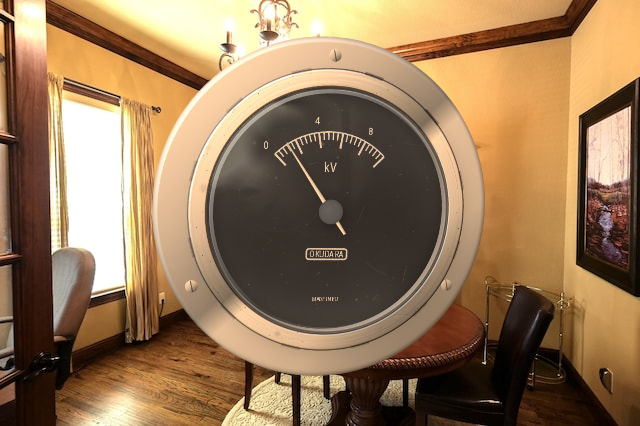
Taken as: 1.2 kV
